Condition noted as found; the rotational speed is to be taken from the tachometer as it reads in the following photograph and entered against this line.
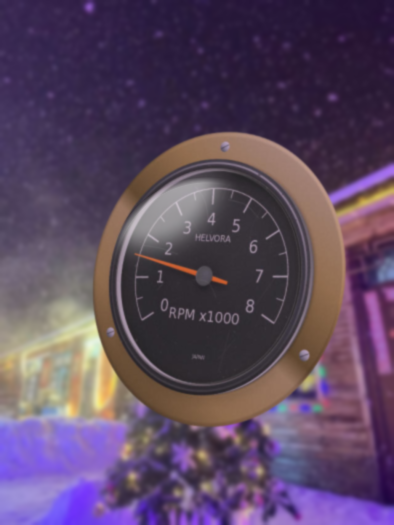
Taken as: 1500 rpm
